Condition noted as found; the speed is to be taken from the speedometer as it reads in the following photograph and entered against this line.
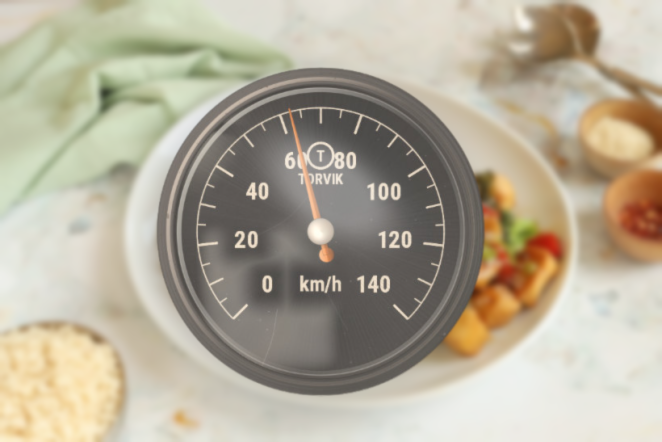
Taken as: 62.5 km/h
